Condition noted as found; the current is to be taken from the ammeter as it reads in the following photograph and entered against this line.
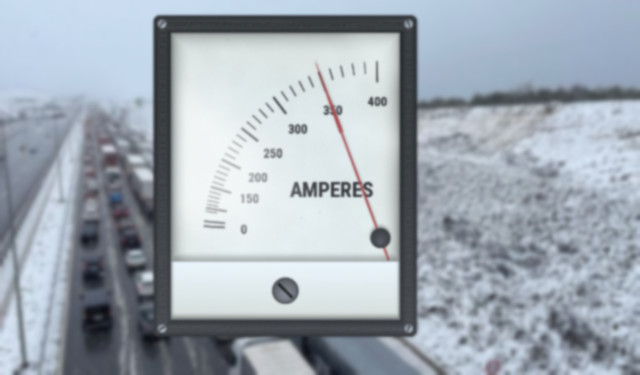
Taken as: 350 A
